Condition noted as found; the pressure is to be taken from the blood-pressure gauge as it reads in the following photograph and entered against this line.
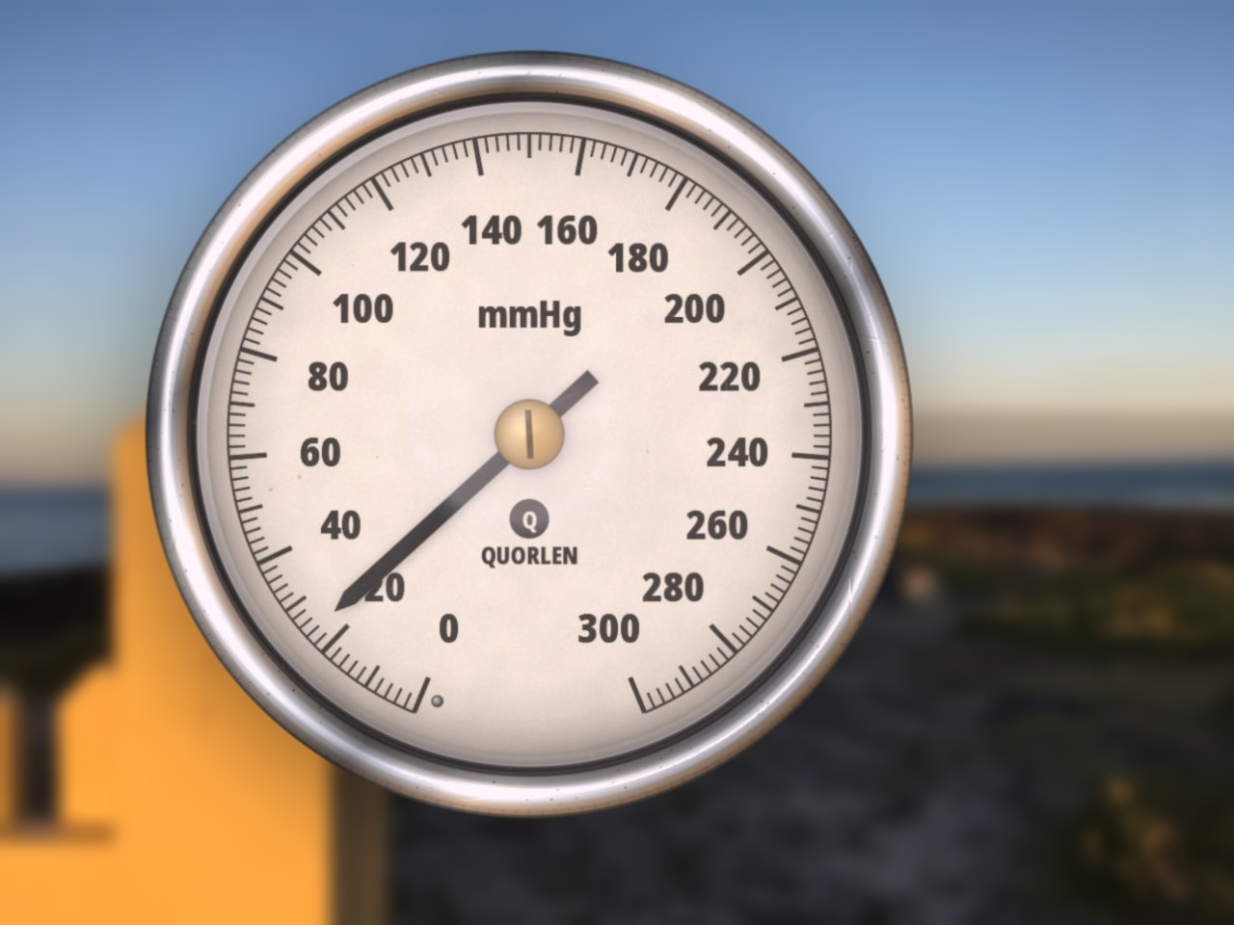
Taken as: 24 mmHg
